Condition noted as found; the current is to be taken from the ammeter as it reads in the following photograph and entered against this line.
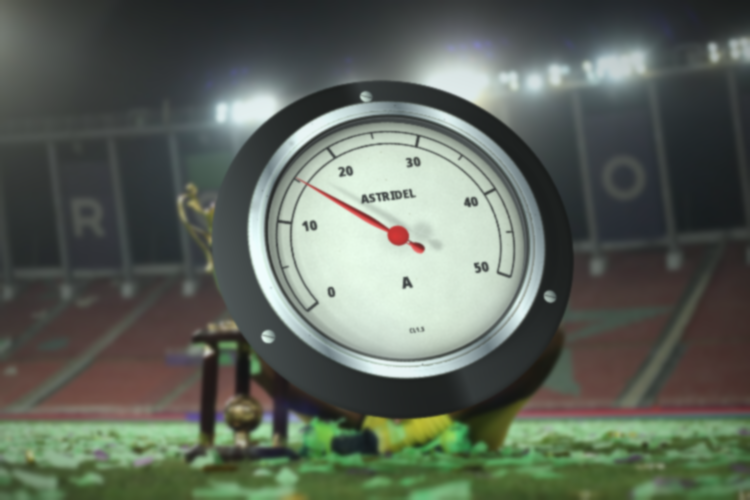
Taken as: 15 A
